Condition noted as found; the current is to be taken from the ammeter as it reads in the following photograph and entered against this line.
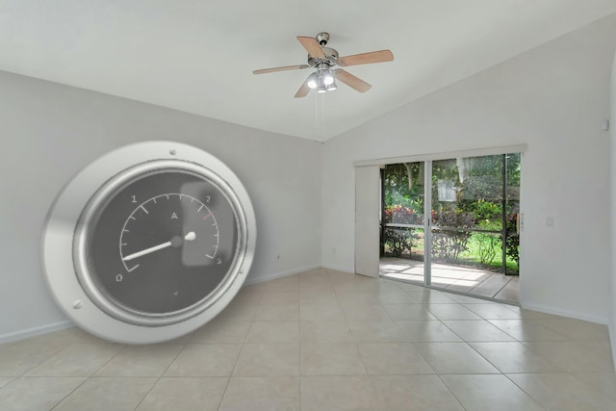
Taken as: 0.2 A
